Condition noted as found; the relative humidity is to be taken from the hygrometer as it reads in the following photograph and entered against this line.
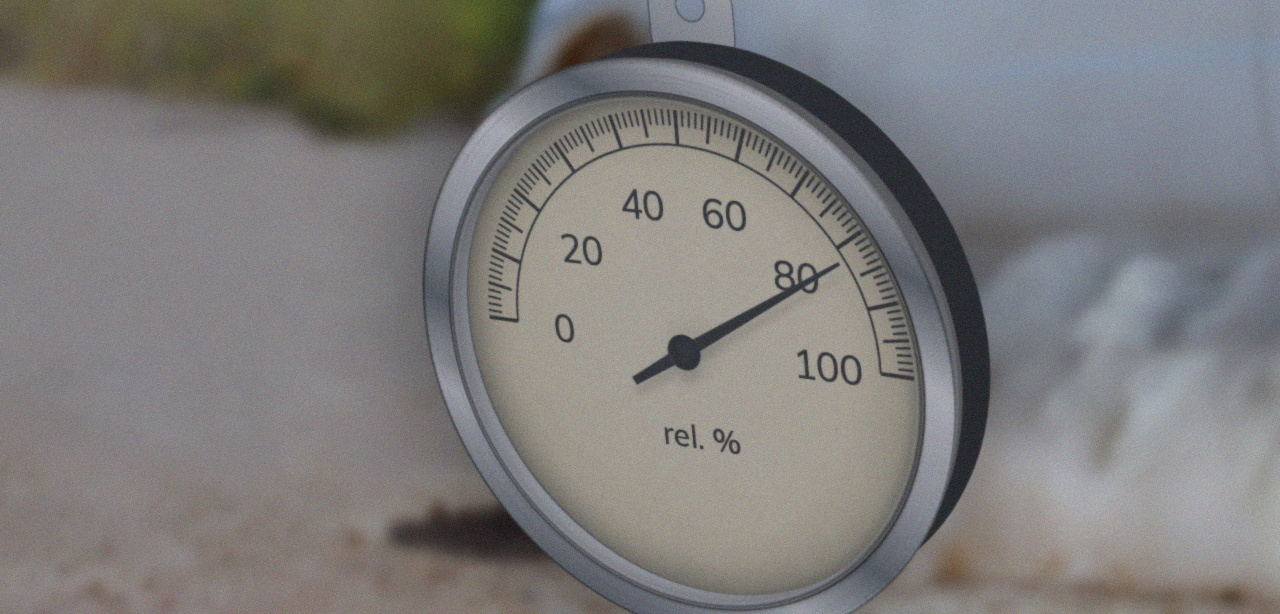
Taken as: 82 %
